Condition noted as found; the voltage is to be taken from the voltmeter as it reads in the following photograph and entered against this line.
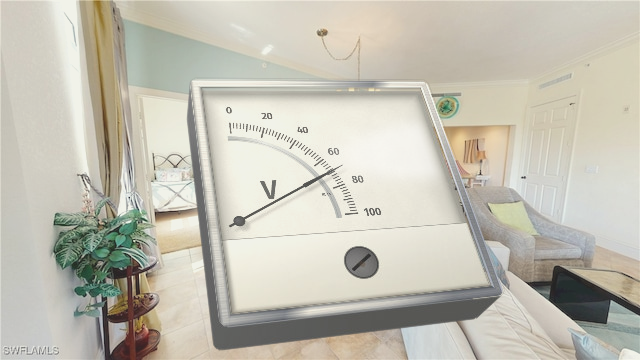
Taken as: 70 V
